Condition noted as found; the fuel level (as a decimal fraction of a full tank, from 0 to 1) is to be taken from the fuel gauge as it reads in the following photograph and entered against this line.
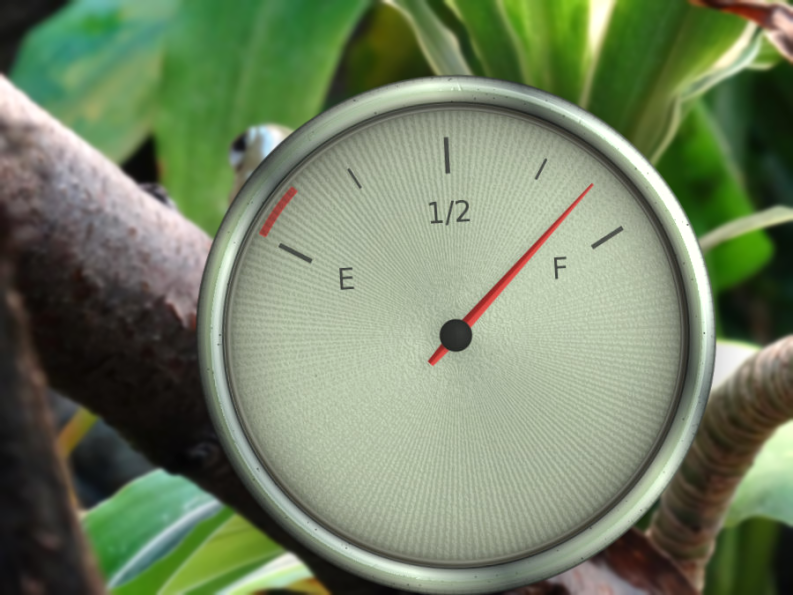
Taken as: 0.875
